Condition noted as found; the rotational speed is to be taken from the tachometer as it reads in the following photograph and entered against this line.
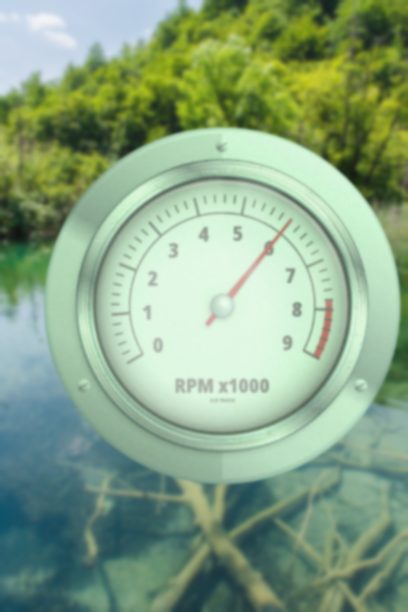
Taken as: 6000 rpm
